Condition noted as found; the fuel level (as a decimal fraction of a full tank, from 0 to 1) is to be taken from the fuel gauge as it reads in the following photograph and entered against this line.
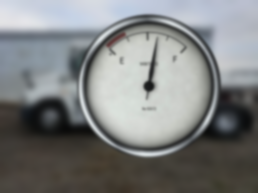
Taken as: 0.625
